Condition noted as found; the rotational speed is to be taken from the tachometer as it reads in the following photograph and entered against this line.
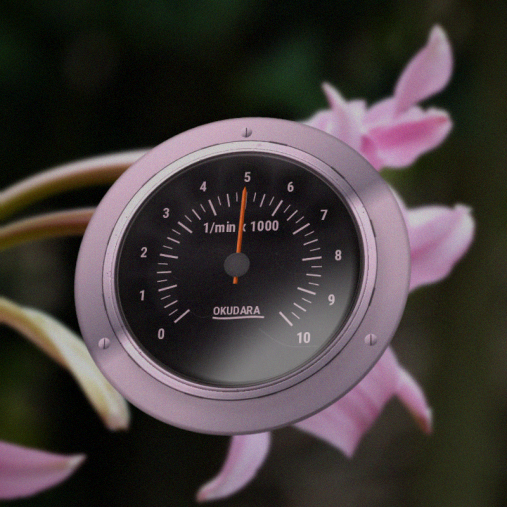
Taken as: 5000 rpm
